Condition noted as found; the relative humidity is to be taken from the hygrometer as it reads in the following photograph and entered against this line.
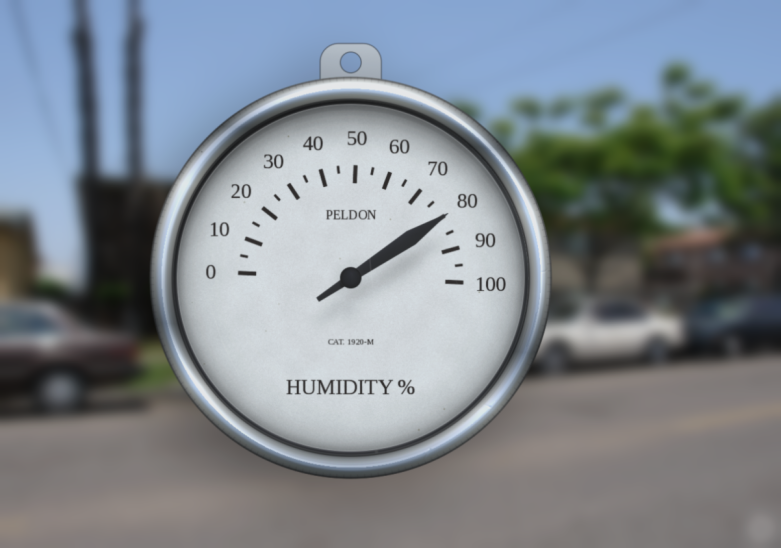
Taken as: 80 %
